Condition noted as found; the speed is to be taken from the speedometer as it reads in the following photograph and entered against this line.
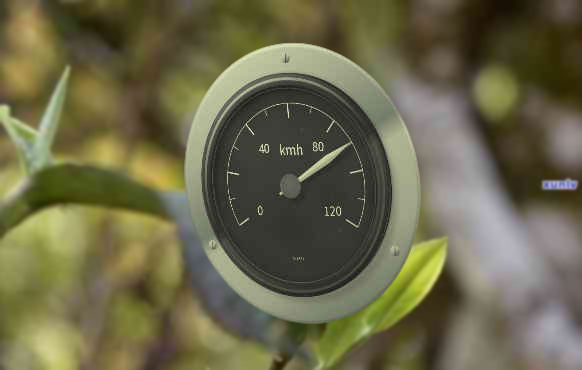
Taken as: 90 km/h
